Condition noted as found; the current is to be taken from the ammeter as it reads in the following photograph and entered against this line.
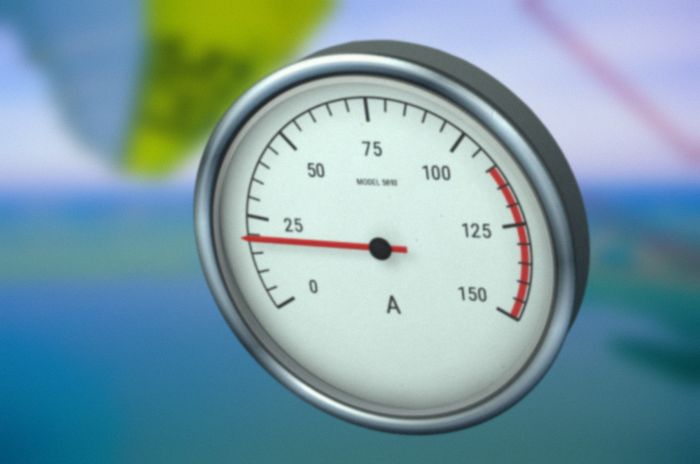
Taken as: 20 A
